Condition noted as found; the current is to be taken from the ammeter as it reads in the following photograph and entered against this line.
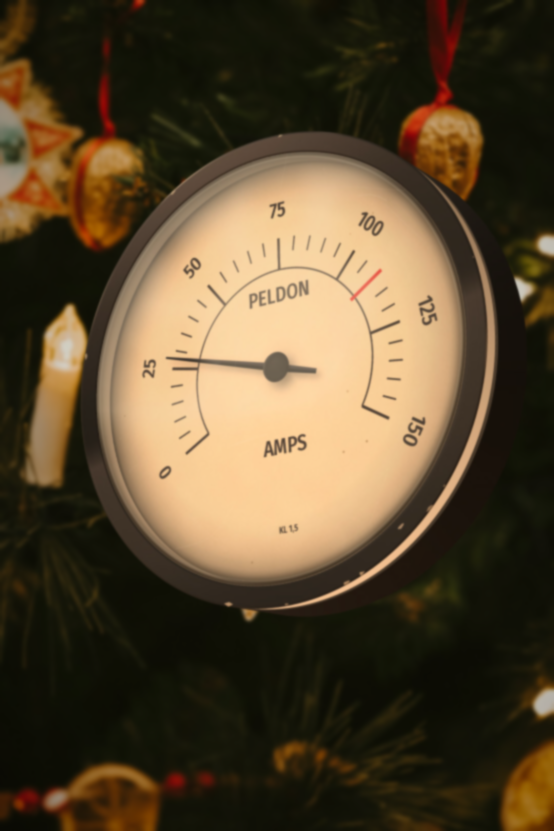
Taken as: 27.5 A
